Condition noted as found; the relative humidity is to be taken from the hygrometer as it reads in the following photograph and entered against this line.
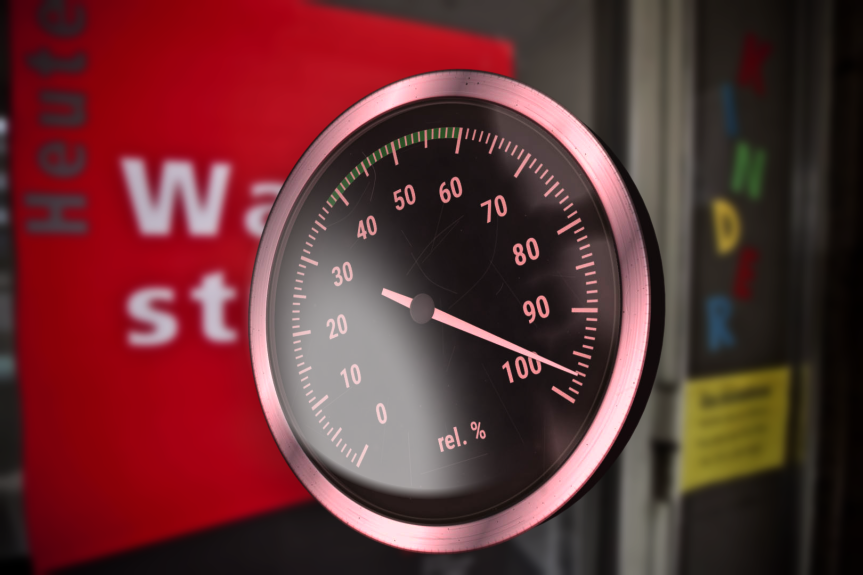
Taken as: 97 %
